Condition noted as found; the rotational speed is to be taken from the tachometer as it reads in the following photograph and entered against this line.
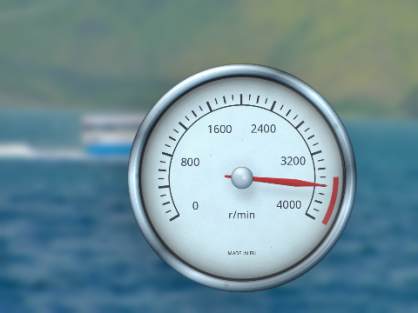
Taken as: 3600 rpm
